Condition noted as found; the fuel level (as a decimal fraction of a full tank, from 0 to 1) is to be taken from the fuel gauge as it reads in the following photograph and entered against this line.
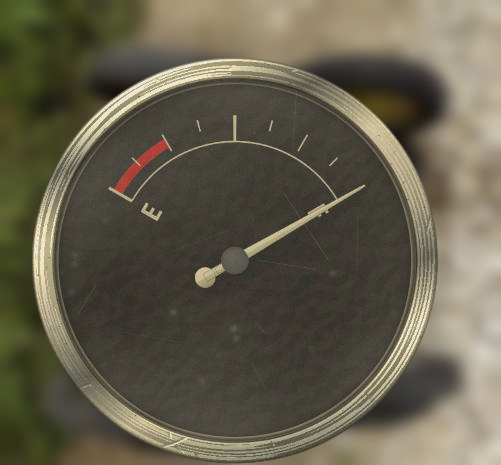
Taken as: 1
